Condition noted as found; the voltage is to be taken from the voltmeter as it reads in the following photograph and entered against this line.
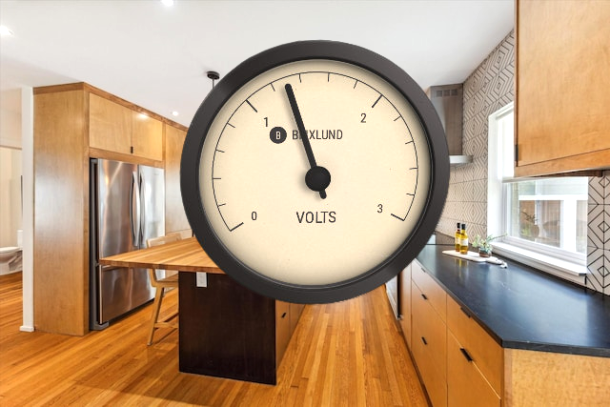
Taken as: 1.3 V
